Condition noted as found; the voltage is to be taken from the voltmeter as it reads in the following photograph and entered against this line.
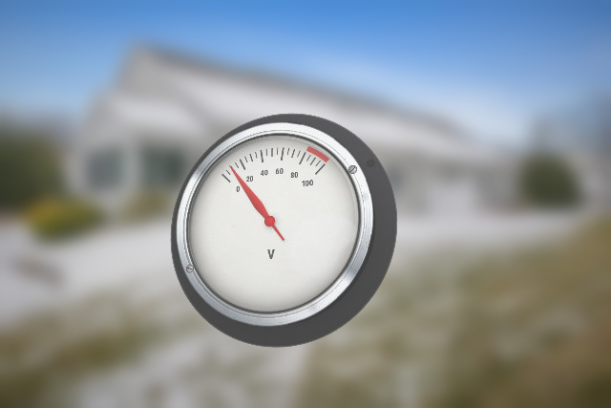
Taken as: 10 V
